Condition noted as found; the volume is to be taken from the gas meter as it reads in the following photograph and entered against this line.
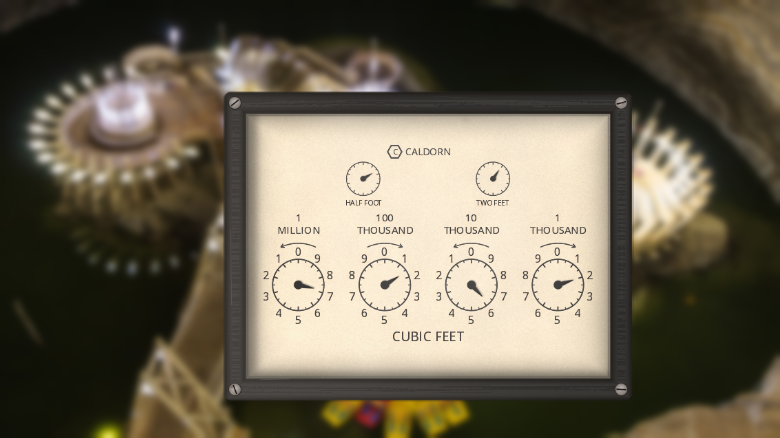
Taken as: 716200 ft³
